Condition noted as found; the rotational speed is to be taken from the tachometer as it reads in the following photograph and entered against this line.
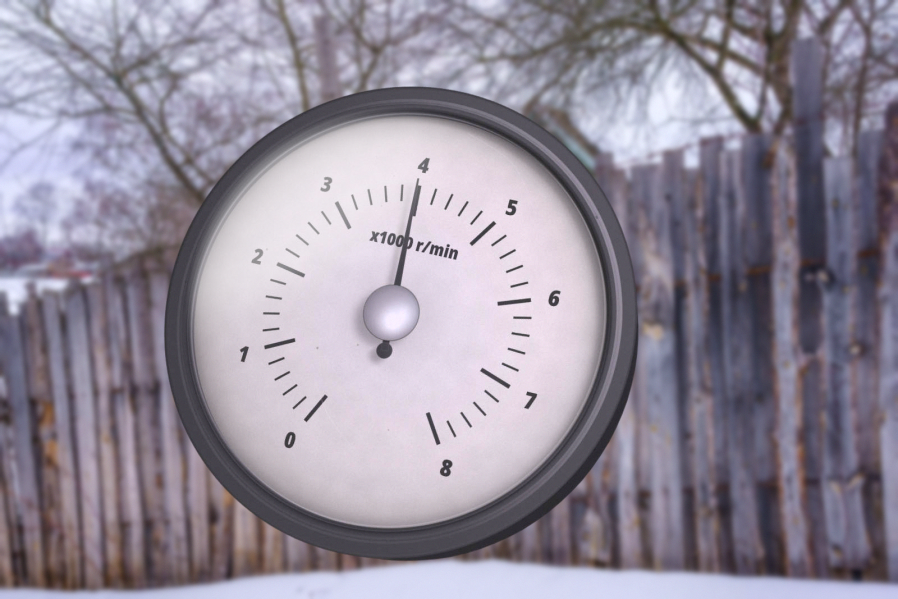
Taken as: 4000 rpm
